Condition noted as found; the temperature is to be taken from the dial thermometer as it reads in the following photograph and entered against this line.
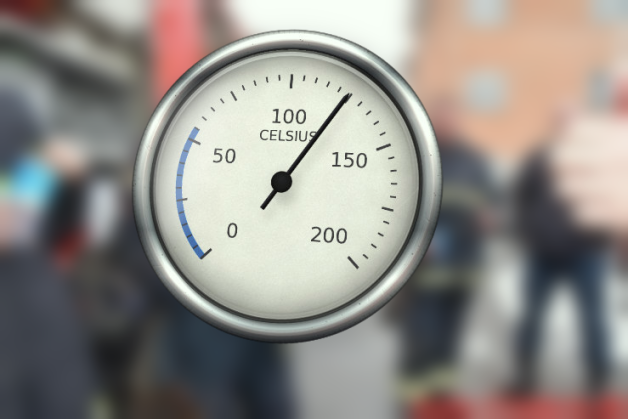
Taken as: 125 °C
